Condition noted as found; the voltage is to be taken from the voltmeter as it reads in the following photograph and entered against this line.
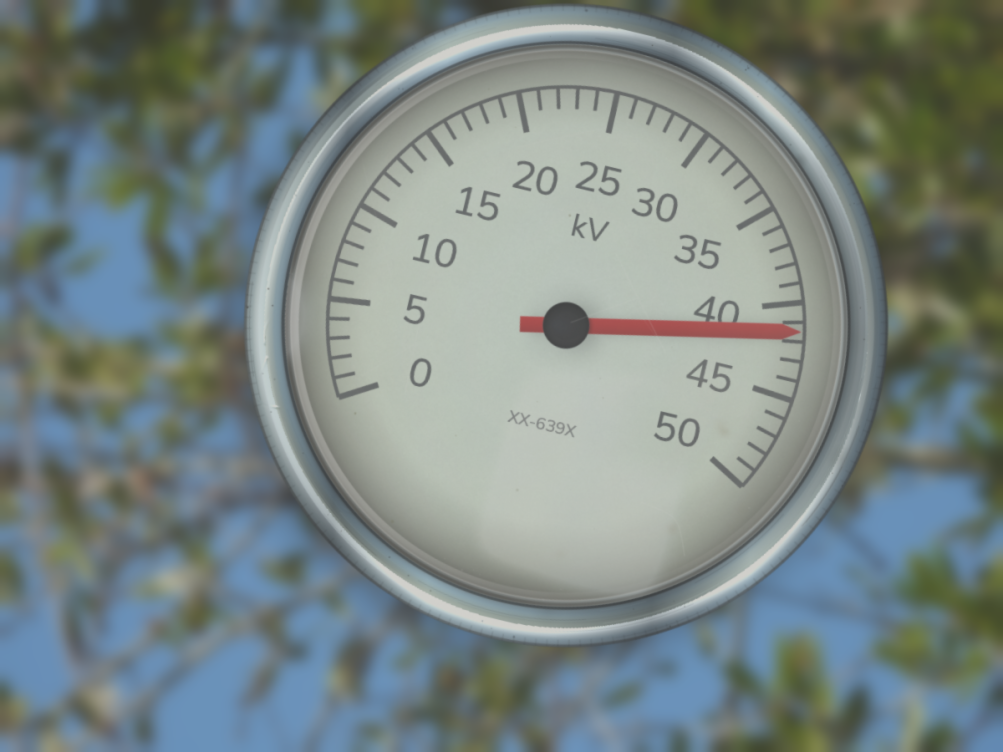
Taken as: 41.5 kV
